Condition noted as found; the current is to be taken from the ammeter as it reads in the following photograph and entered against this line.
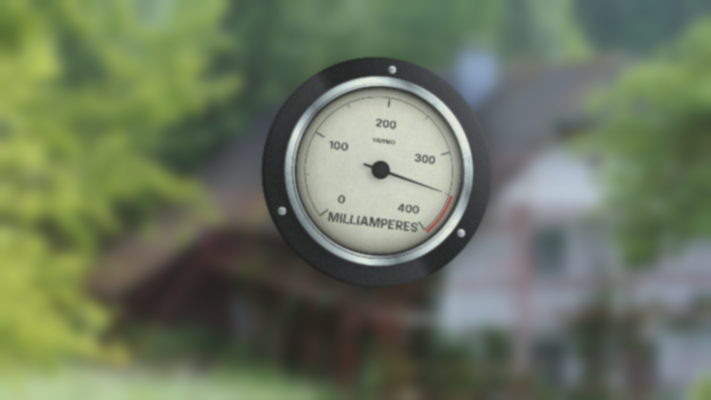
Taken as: 350 mA
